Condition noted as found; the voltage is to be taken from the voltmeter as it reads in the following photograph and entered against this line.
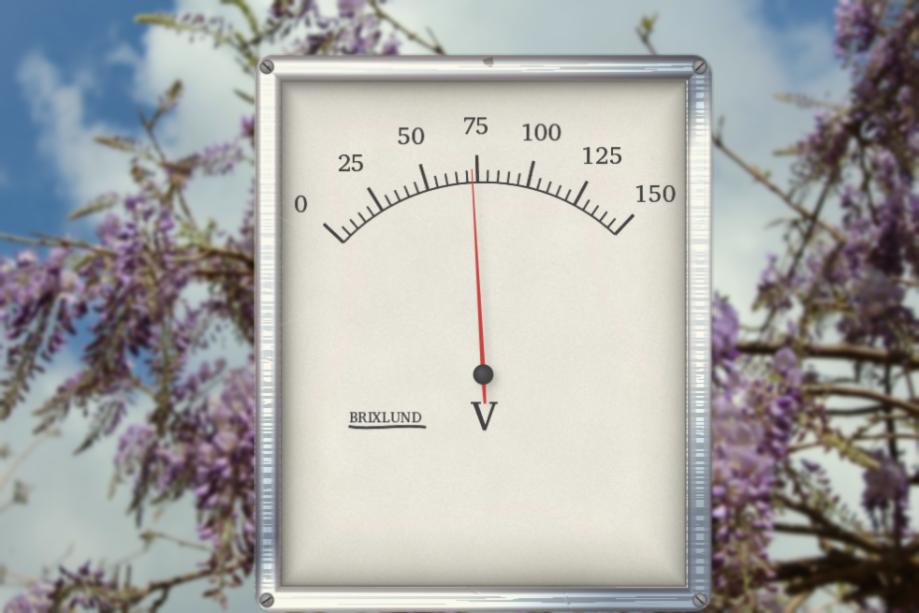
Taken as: 72.5 V
